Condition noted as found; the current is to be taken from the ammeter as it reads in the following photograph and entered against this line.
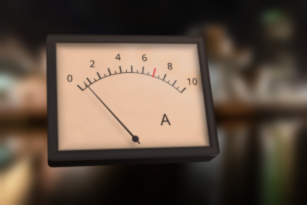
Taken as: 0.5 A
